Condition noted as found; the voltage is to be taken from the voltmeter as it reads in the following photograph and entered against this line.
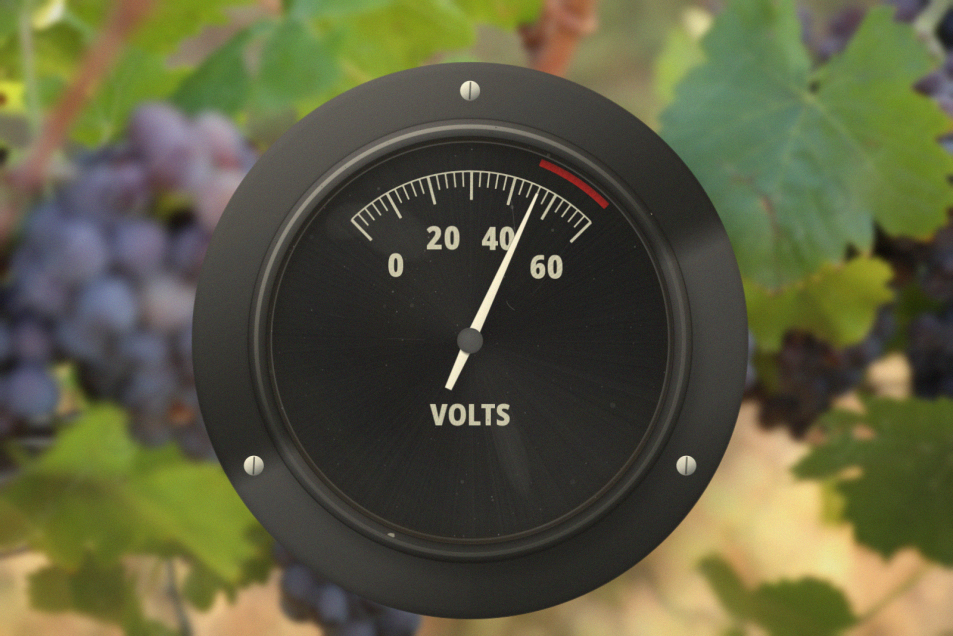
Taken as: 46 V
